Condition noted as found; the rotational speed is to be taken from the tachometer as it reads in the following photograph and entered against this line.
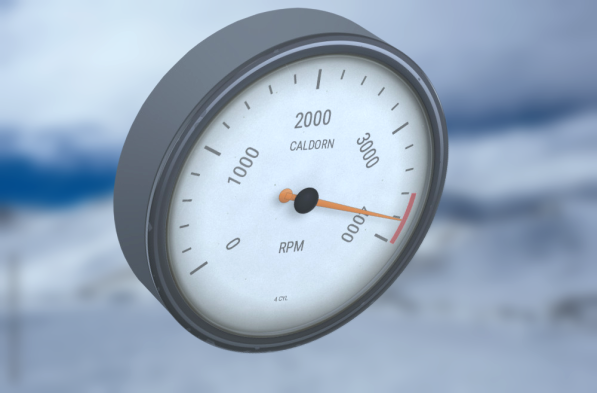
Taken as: 3800 rpm
